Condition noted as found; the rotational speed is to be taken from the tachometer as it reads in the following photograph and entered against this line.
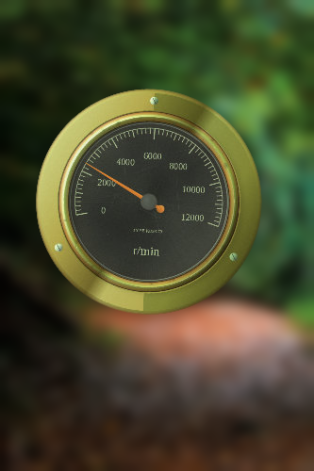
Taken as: 2400 rpm
